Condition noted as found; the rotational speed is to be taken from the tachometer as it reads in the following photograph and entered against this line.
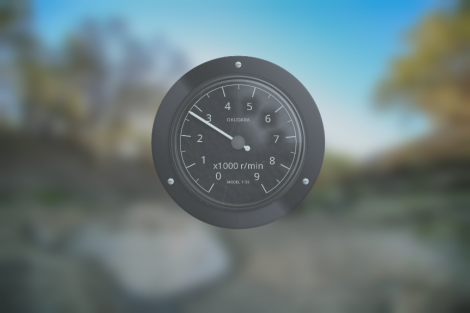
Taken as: 2750 rpm
